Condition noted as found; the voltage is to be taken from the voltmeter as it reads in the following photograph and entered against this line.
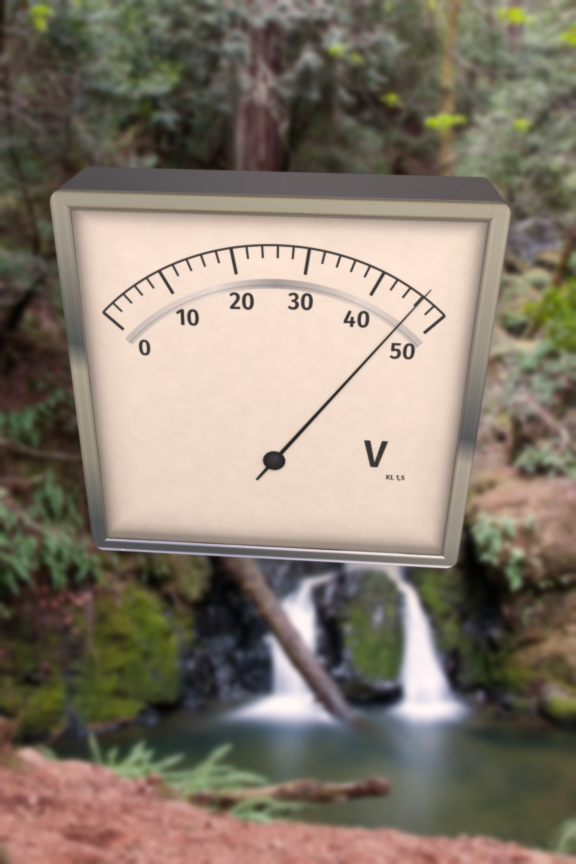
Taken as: 46 V
